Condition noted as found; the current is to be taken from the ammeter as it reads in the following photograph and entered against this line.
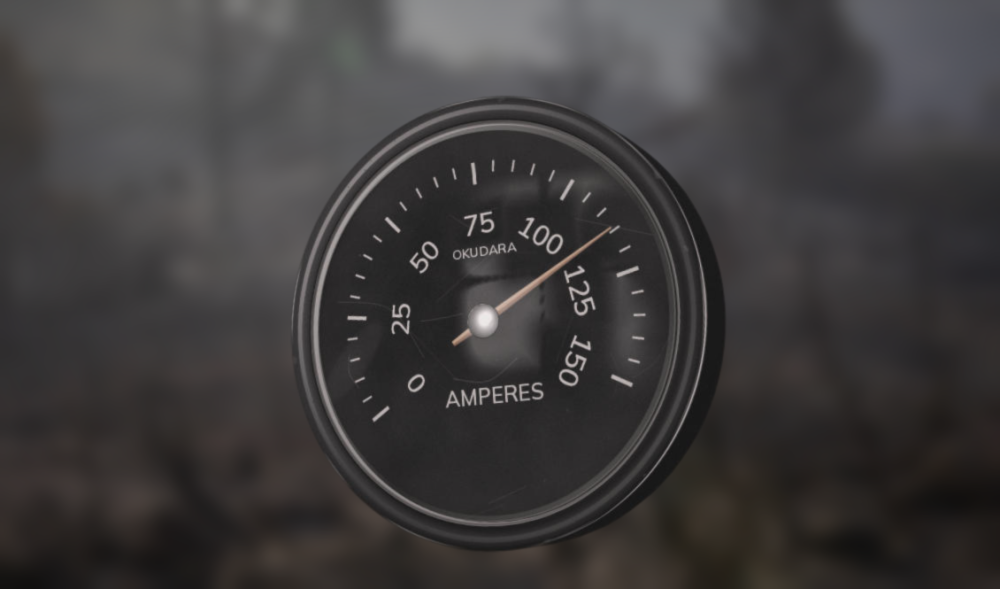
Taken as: 115 A
